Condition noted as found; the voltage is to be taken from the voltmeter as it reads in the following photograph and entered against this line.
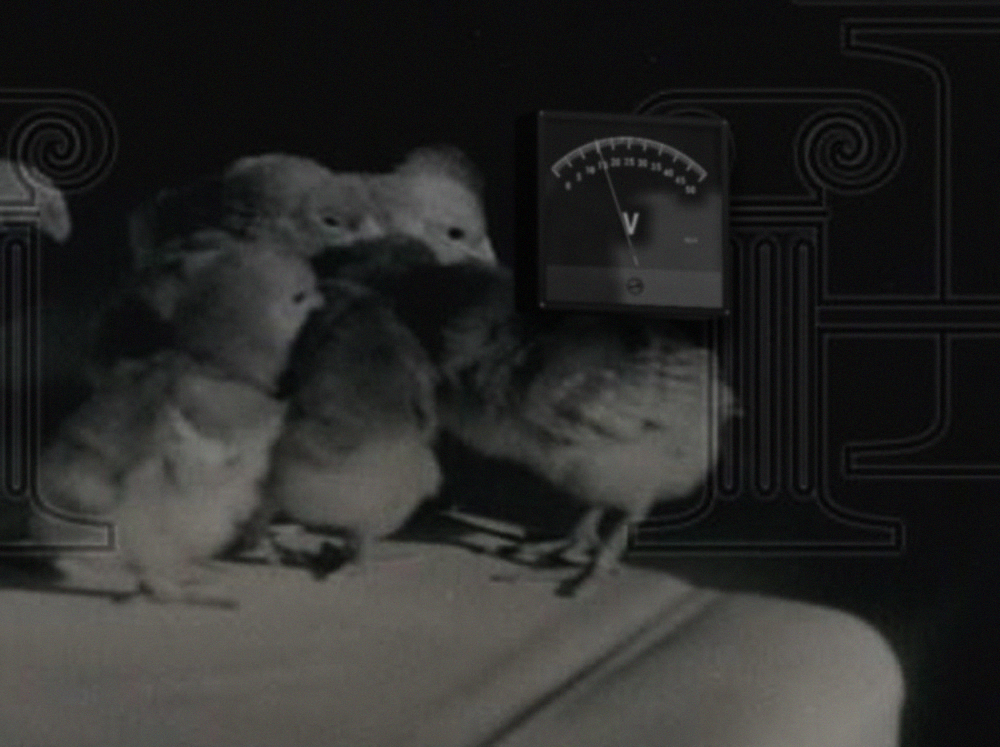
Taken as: 15 V
